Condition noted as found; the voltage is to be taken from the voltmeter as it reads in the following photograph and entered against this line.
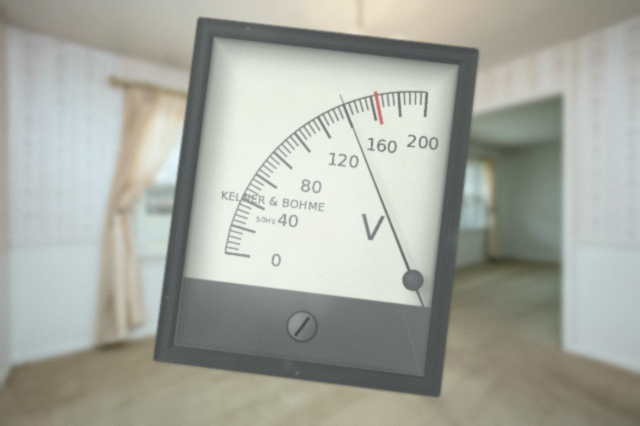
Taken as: 140 V
